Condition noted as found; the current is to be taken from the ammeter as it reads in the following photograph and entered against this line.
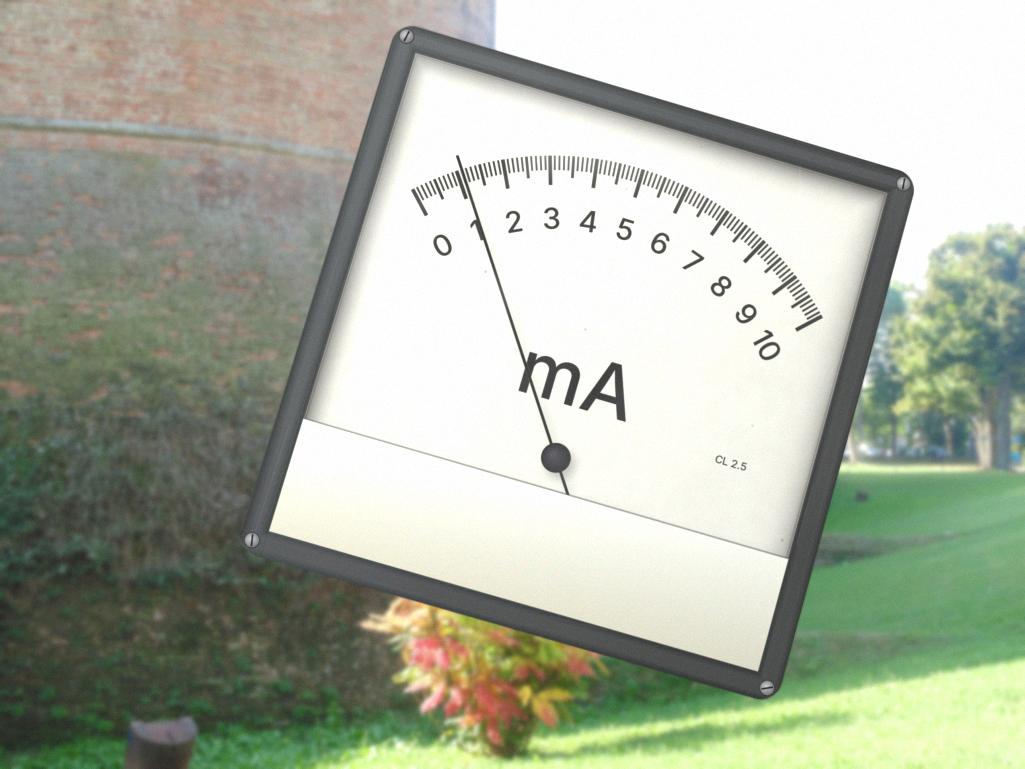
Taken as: 1.1 mA
